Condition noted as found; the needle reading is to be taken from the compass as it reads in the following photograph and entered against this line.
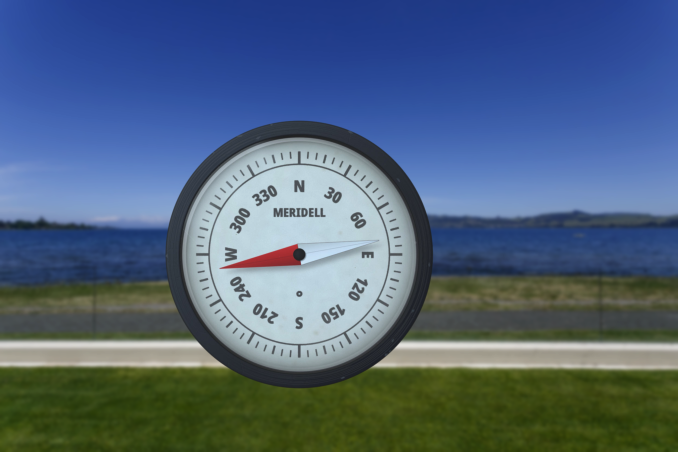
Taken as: 260 °
